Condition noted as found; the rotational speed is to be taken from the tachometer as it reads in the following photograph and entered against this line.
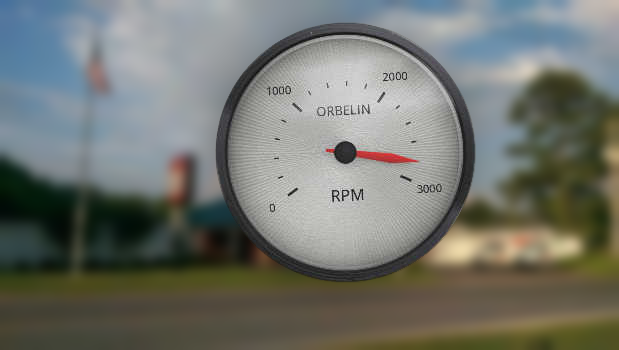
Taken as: 2800 rpm
